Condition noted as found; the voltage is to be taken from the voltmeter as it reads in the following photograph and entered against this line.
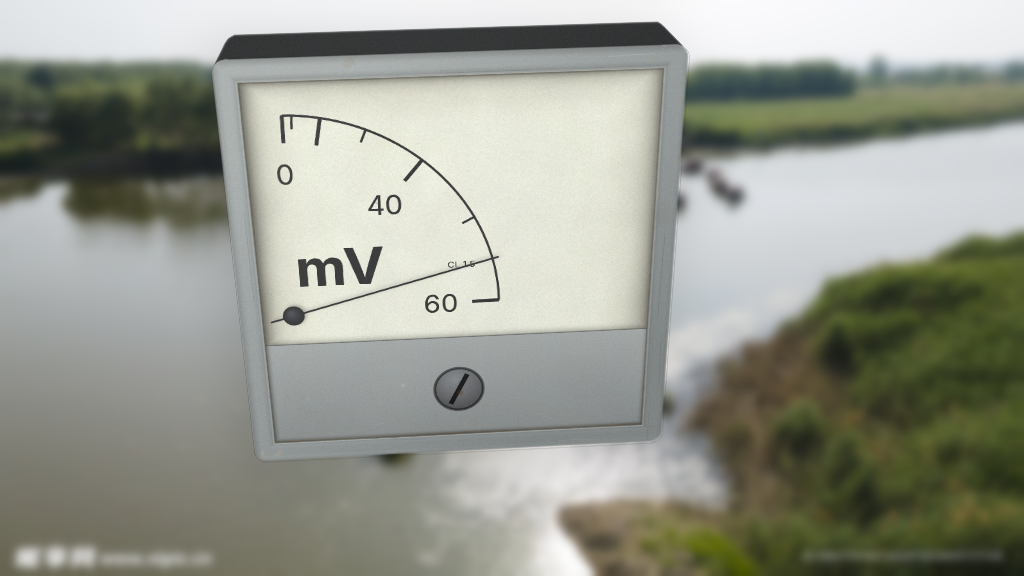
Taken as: 55 mV
